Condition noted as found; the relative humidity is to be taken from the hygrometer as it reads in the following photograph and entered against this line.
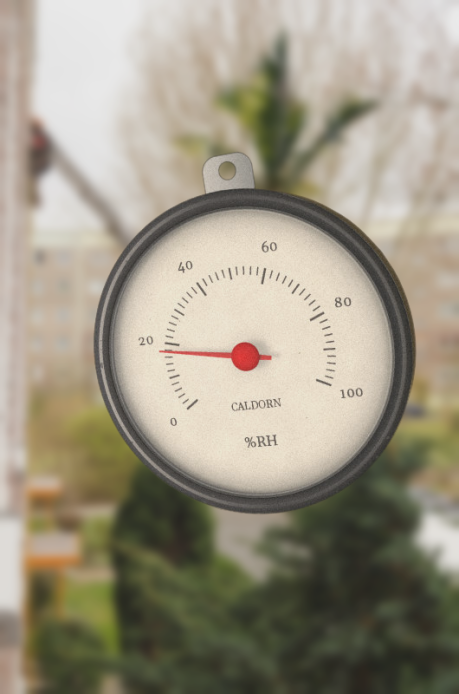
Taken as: 18 %
